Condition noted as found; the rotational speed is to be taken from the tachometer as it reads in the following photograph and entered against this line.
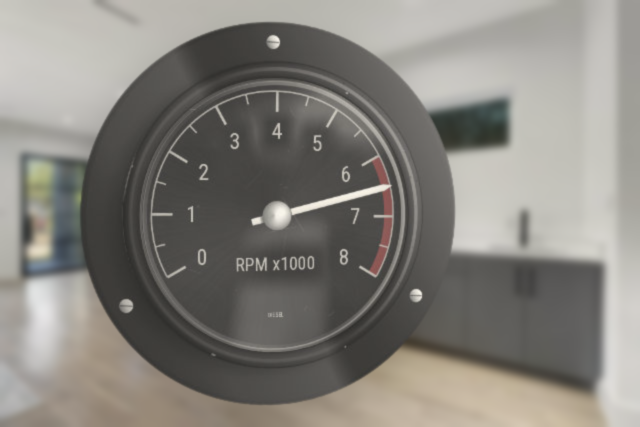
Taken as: 6500 rpm
